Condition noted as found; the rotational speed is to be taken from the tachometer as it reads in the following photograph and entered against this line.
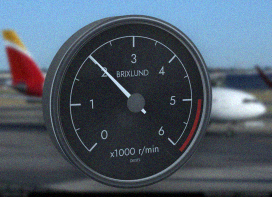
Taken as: 2000 rpm
